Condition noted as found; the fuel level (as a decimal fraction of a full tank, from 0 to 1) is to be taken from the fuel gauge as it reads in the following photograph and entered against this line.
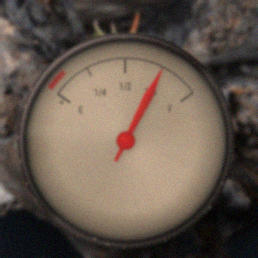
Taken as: 0.75
